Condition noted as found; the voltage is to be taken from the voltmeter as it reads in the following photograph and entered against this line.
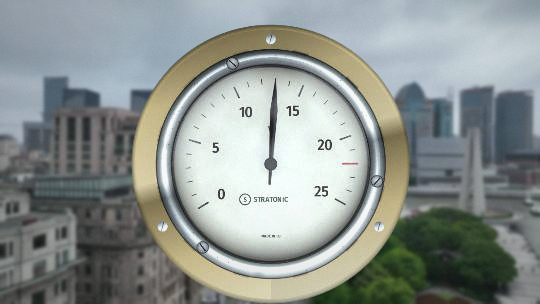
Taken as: 13 V
